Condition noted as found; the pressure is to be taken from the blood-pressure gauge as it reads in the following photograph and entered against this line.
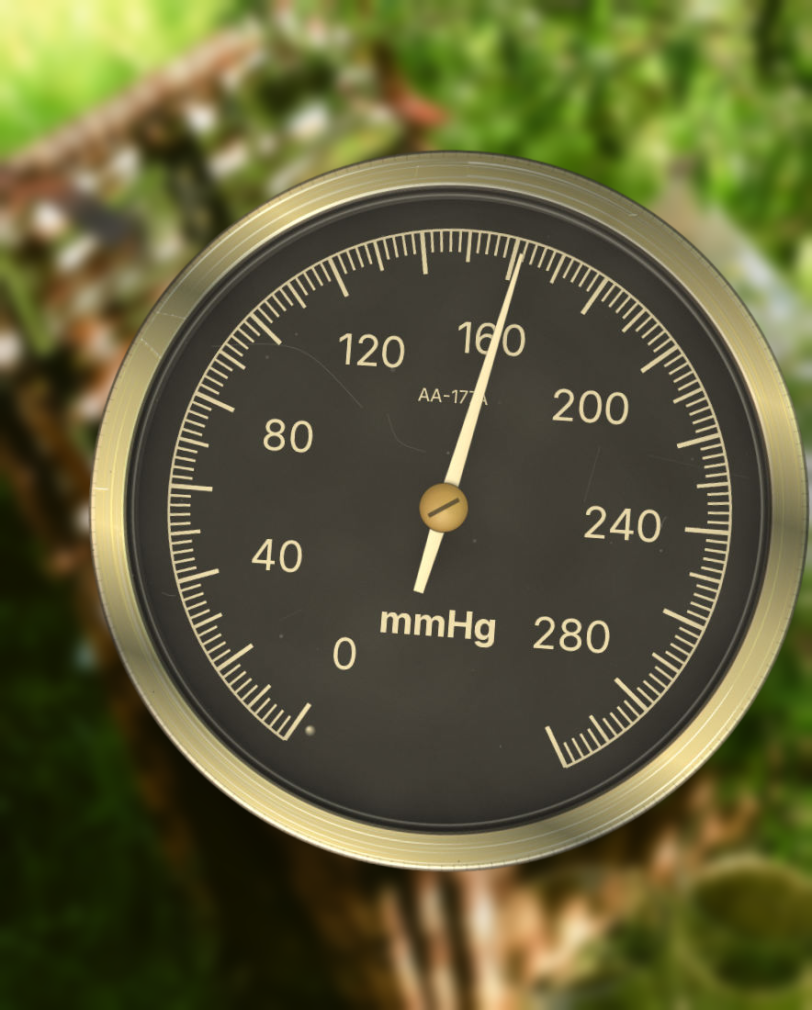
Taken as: 162 mmHg
